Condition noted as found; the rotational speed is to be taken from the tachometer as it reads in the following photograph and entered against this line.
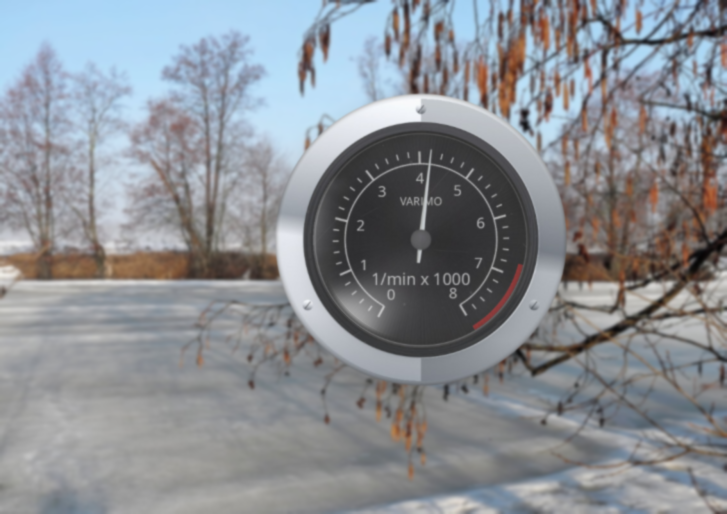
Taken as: 4200 rpm
